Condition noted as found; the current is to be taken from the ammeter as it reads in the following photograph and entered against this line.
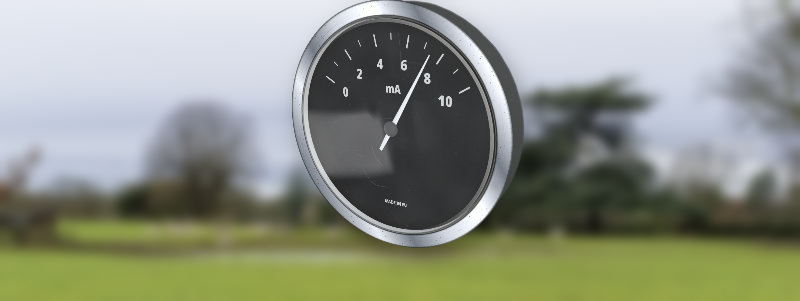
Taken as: 7.5 mA
